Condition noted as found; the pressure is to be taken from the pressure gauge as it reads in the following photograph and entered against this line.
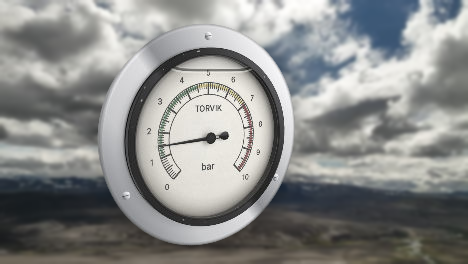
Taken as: 1.5 bar
